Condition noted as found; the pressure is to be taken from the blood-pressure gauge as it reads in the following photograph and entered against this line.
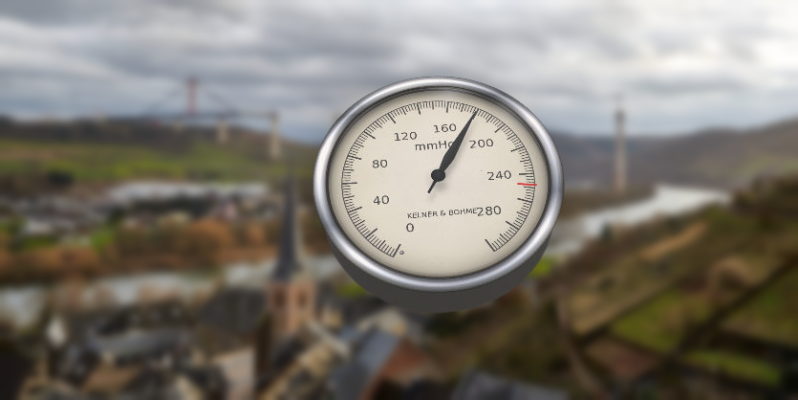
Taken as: 180 mmHg
